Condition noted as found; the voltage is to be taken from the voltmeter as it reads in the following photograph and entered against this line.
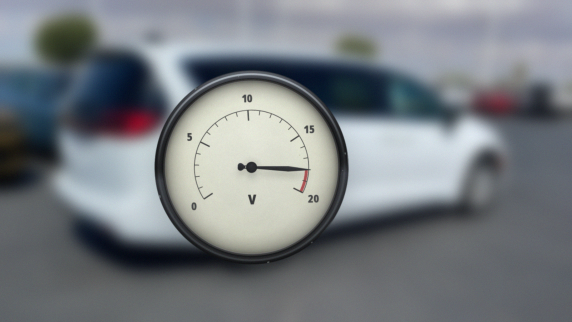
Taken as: 18 V
